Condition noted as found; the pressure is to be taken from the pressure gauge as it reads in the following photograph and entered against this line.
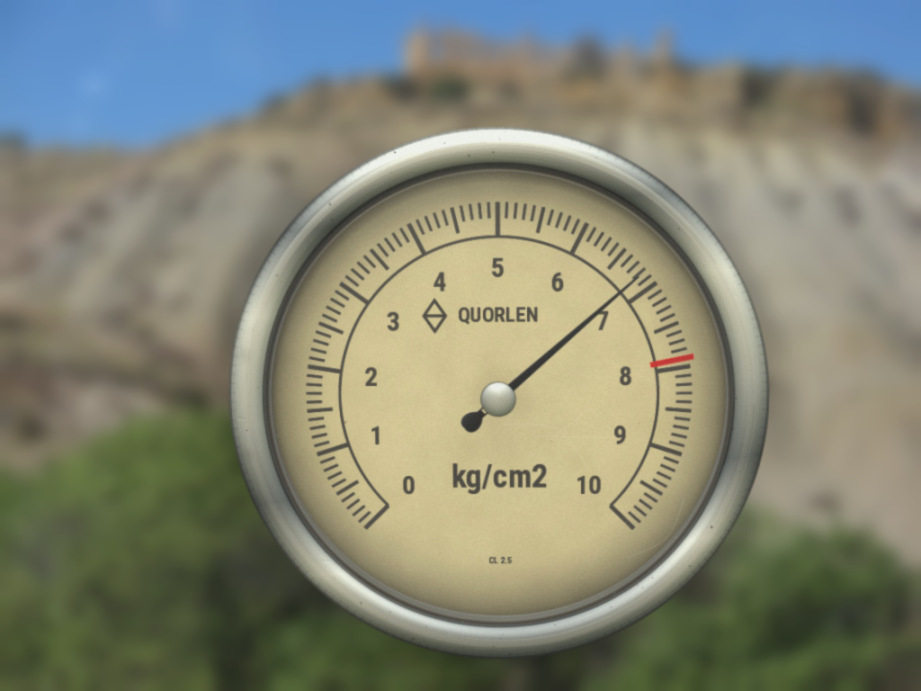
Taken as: 6.8 kg/cm²
